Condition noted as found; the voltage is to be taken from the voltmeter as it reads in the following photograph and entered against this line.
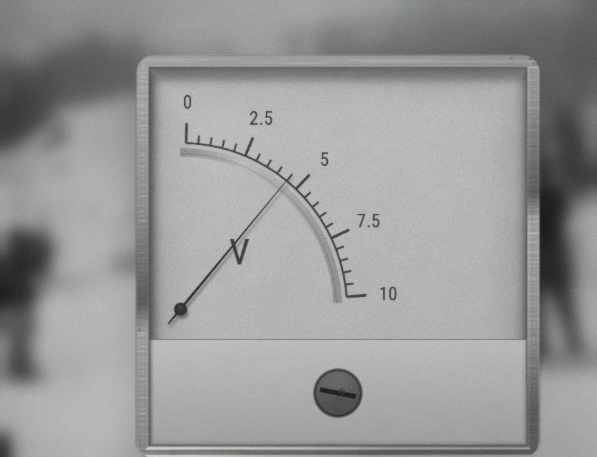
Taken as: 4.5 V
